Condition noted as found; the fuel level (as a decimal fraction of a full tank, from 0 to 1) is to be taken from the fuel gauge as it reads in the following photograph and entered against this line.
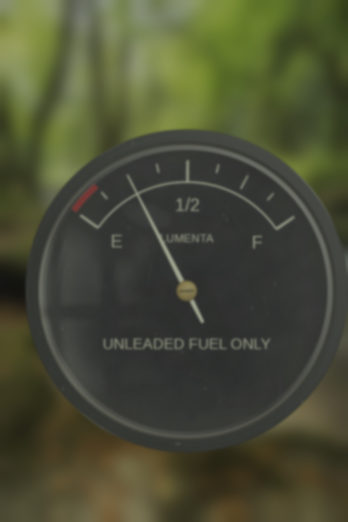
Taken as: 0.25
